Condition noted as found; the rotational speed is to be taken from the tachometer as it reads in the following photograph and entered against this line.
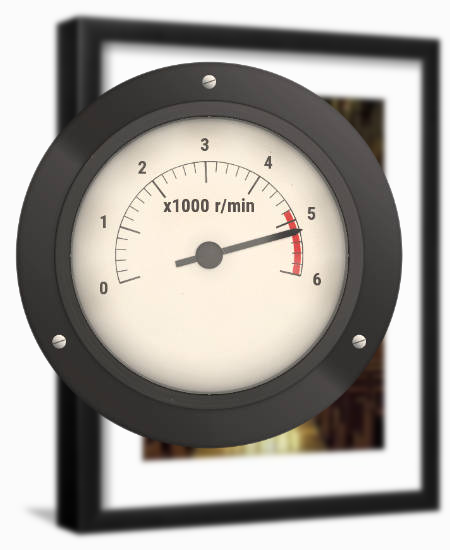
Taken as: 5200 rpm
